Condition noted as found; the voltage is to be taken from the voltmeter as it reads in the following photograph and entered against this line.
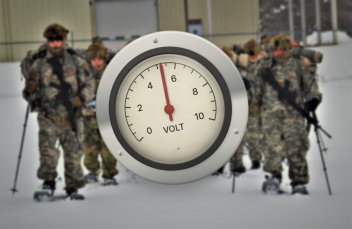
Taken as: 5.25 V
